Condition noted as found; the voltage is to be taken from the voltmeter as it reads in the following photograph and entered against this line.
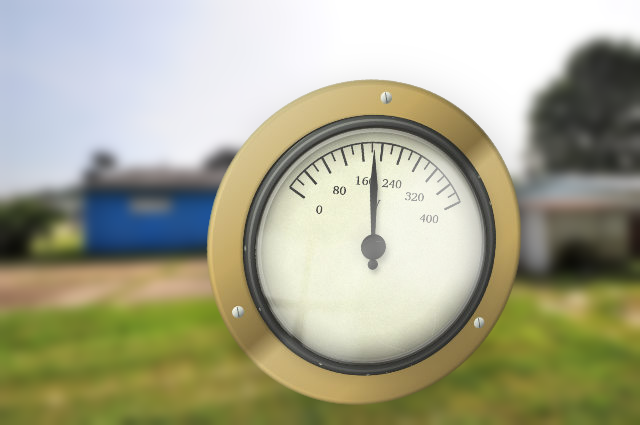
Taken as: 180 V
